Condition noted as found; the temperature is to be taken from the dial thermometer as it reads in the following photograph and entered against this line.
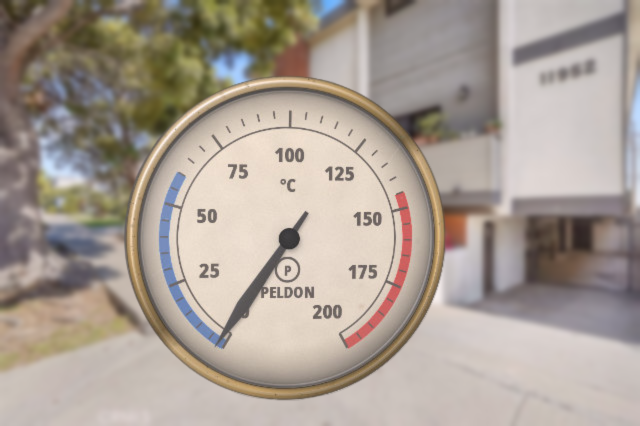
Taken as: 2.5 °C
